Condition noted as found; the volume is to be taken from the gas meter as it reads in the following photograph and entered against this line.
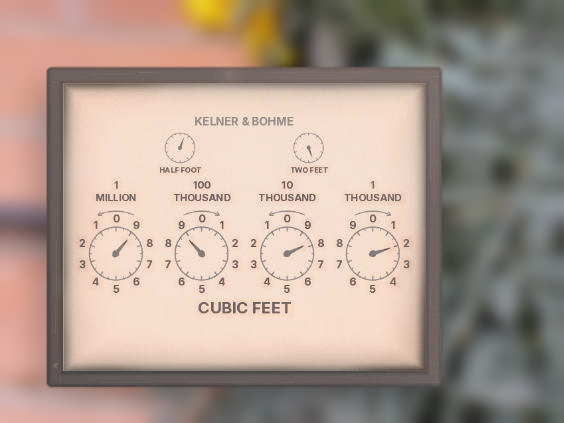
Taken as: 888200 ft³
